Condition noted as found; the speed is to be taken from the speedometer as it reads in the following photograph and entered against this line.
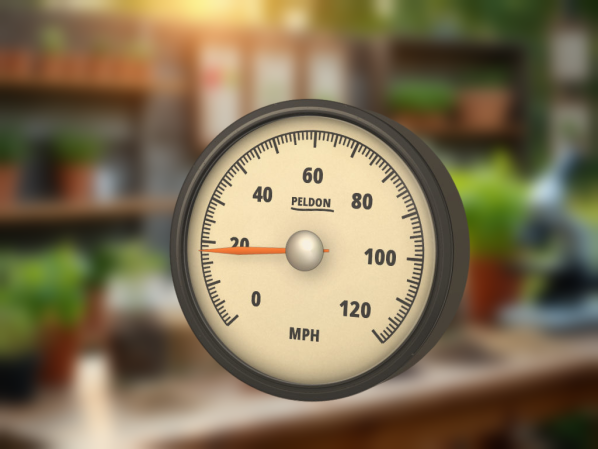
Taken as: 18 mph
